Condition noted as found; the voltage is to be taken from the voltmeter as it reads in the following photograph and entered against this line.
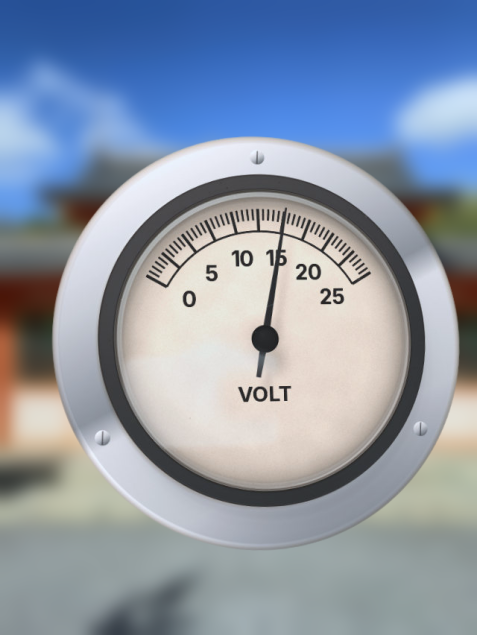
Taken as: 15 V
